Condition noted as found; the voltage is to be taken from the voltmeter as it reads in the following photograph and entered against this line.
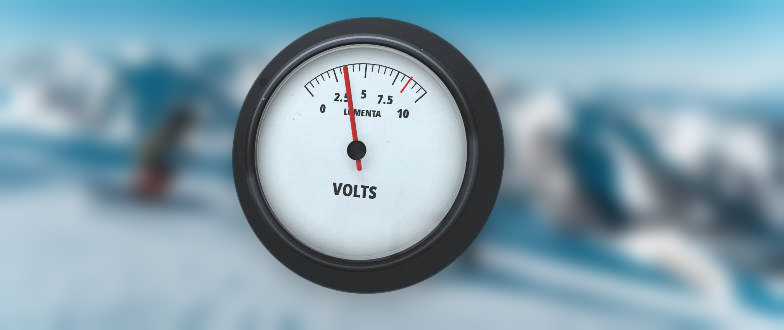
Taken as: 3.5 V
